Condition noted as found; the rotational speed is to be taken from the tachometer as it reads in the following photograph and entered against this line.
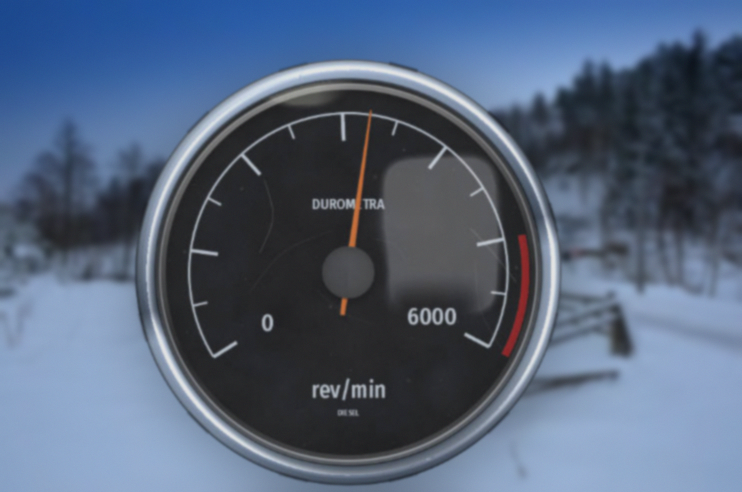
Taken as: 3250 rpm
